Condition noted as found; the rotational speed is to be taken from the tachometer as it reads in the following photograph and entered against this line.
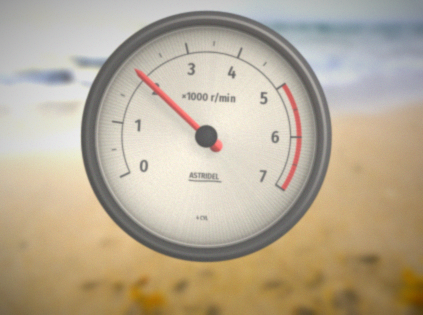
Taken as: 2000 rpm
